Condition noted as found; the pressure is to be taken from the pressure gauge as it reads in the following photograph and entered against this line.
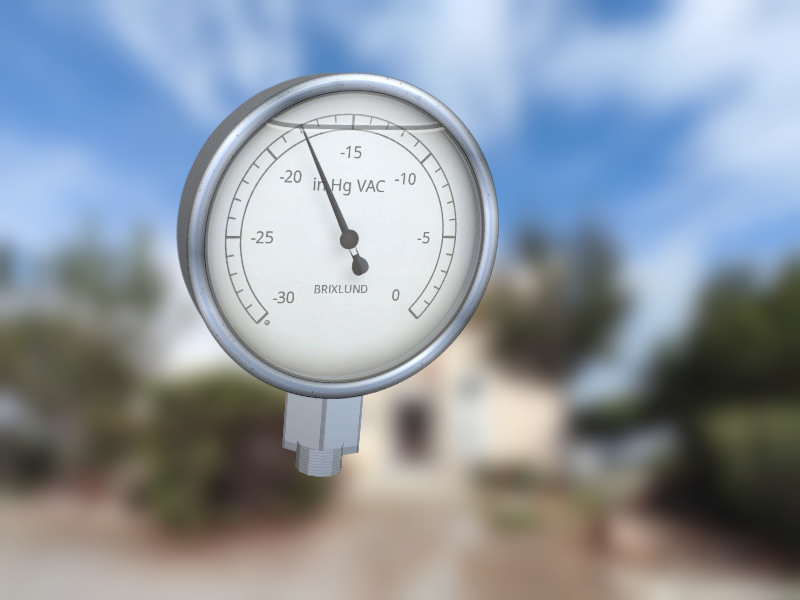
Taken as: -18 inHg
